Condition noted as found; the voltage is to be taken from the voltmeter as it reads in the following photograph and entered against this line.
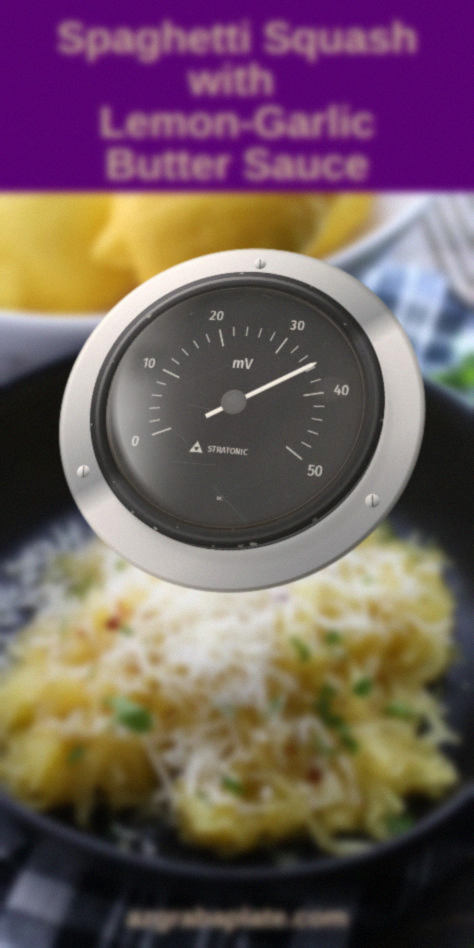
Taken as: 36 mV
